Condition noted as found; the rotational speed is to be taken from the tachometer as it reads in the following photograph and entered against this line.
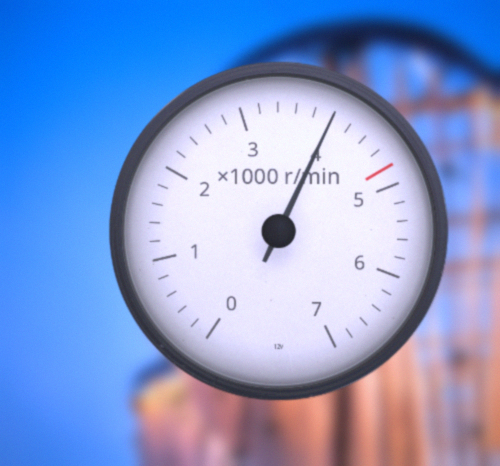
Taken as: 4000 rpm
